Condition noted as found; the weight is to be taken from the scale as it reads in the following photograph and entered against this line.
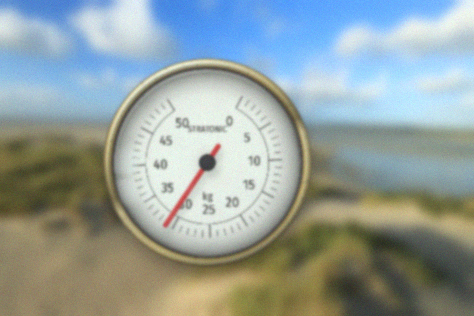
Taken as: 31 kg
